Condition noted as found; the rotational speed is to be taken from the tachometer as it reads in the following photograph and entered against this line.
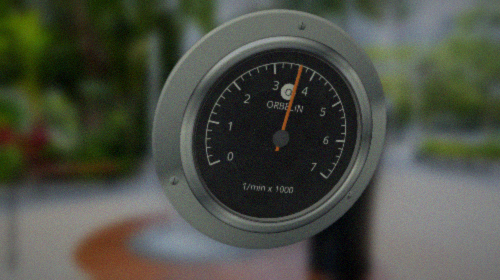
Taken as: 3600 rpm
